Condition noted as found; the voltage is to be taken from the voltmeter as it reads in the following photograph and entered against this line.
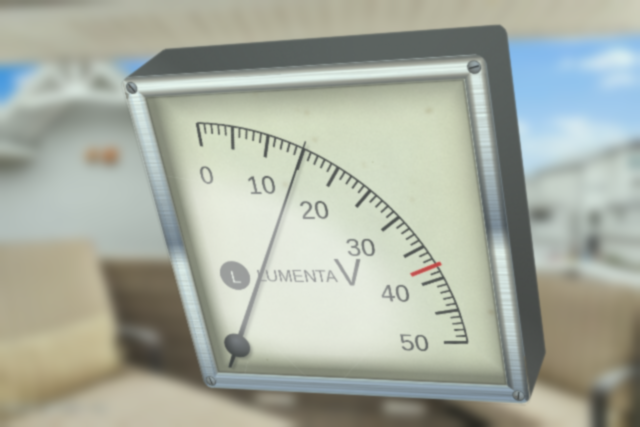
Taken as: 15 V
